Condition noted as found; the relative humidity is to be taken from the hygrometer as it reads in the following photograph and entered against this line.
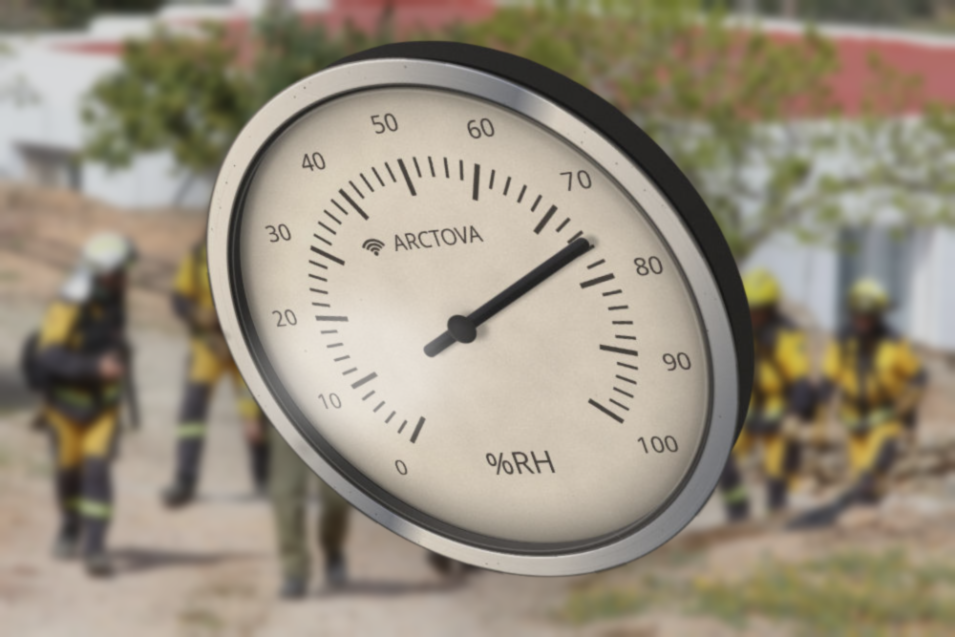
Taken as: 75 %
